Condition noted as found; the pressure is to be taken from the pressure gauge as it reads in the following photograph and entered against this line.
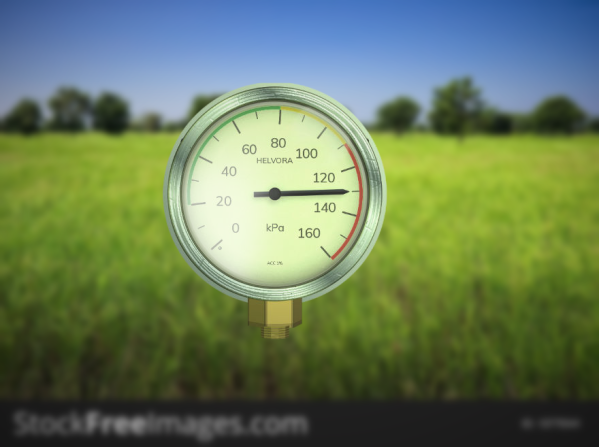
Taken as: 130 kPa
